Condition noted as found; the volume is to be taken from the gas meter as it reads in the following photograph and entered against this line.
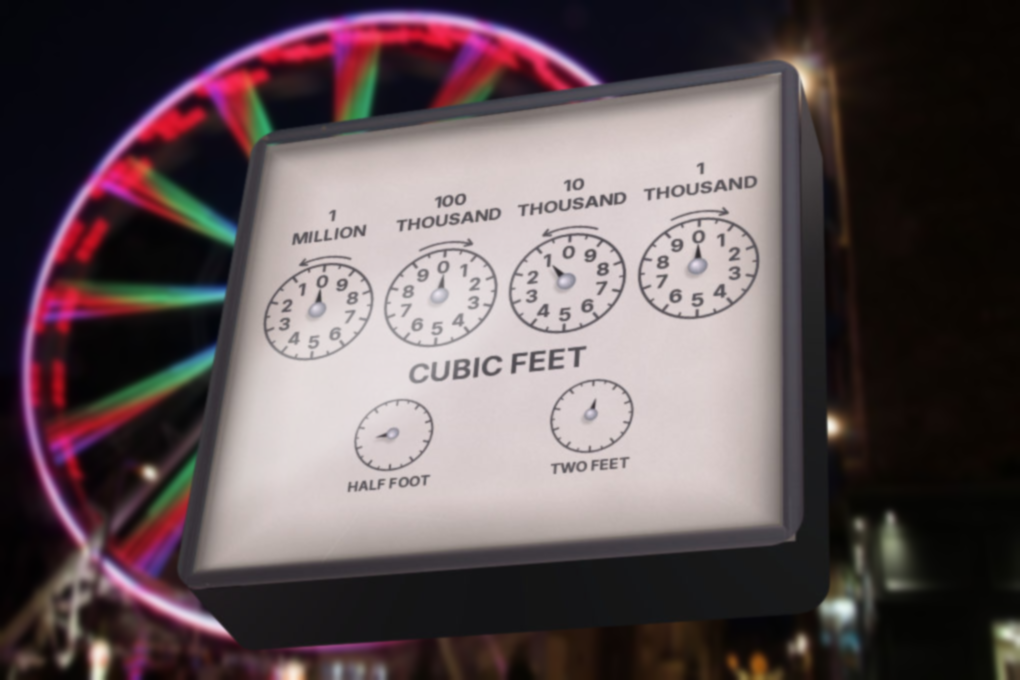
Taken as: 1000 ft³
